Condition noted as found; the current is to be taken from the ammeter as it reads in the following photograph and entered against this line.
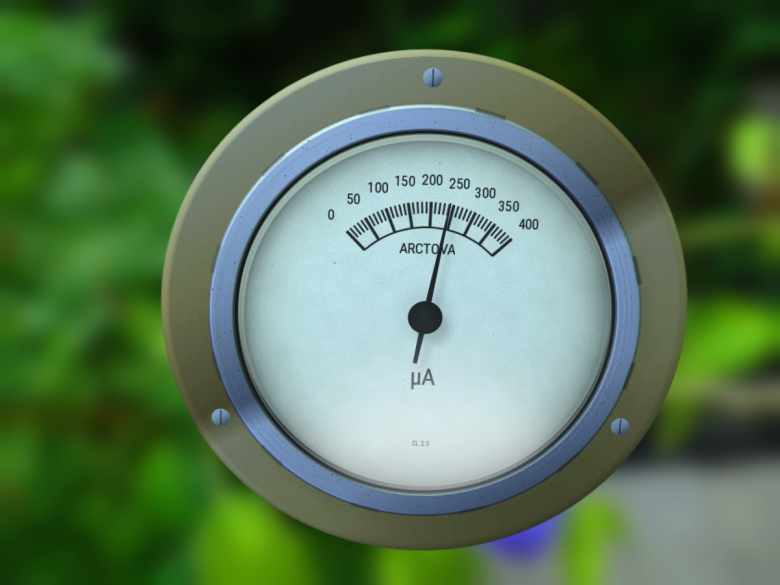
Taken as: 240 µA
